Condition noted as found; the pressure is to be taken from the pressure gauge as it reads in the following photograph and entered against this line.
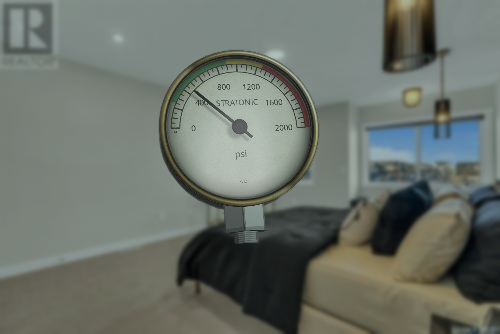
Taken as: 450 psi
